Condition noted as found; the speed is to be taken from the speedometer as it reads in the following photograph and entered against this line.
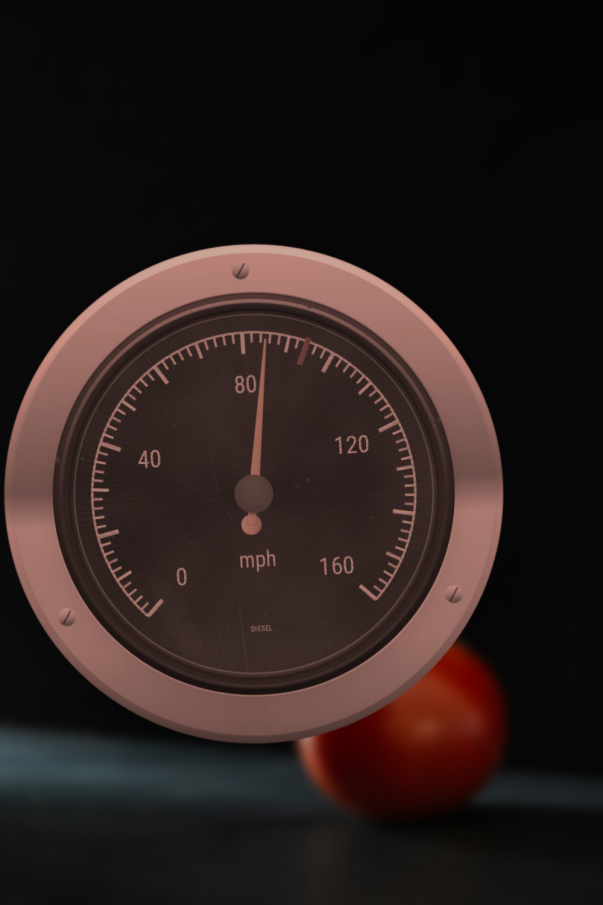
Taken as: 85 mph
